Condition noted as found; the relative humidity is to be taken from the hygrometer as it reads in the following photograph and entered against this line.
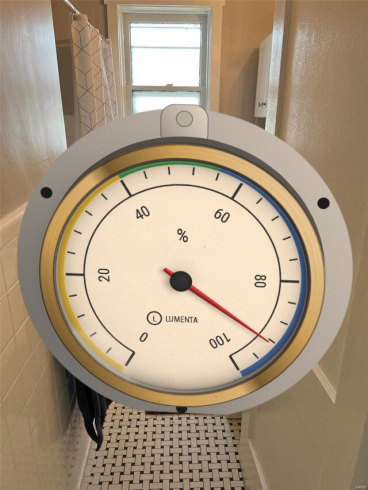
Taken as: 92 %
